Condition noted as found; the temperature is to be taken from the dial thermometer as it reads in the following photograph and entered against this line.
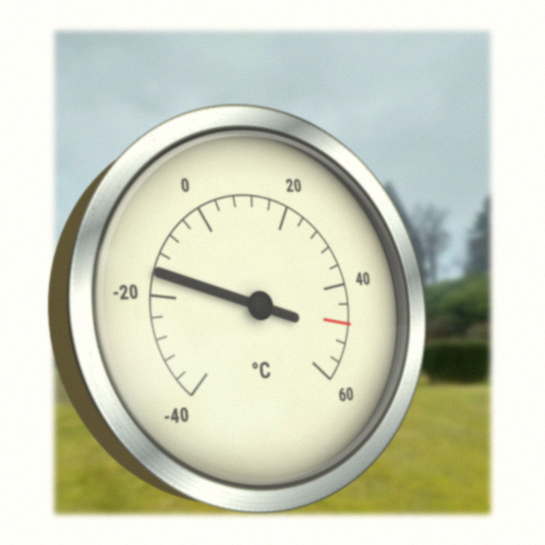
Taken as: -16 °C
